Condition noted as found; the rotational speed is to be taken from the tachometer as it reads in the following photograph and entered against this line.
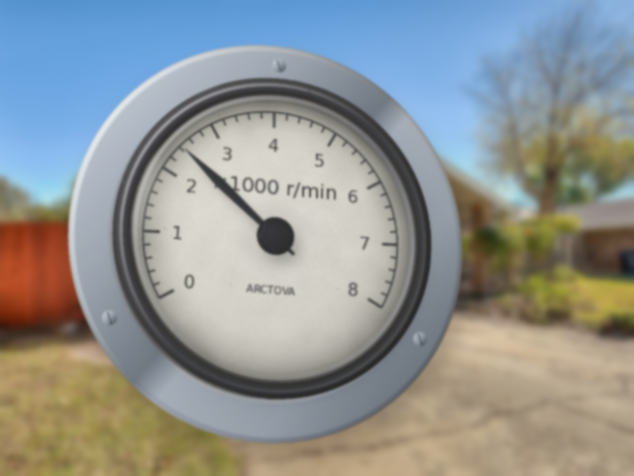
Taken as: 2400 rpm
